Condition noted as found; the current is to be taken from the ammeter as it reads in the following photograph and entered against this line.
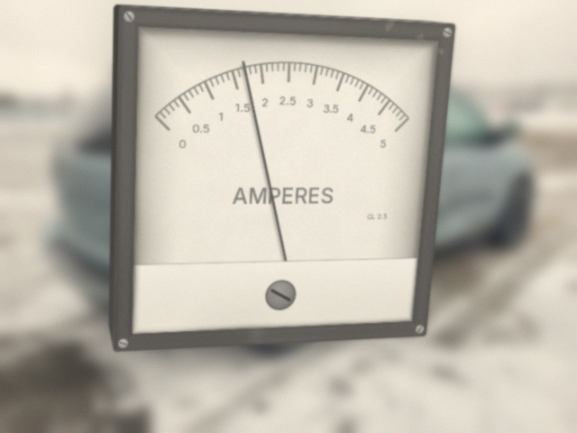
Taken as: 1.7 A
